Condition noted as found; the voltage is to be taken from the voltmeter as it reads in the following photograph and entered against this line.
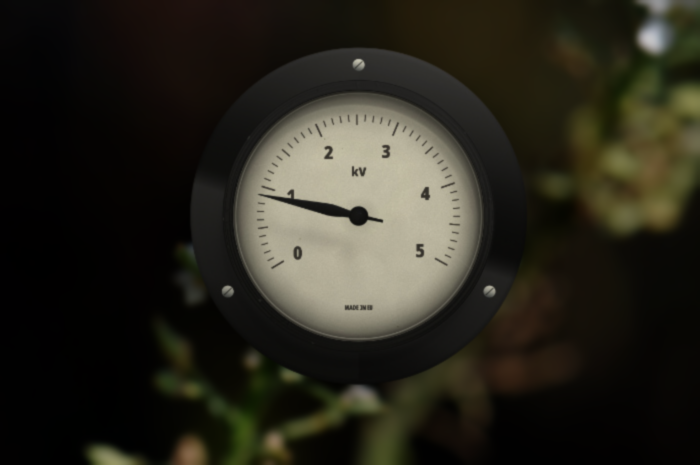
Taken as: 0.9 kV
